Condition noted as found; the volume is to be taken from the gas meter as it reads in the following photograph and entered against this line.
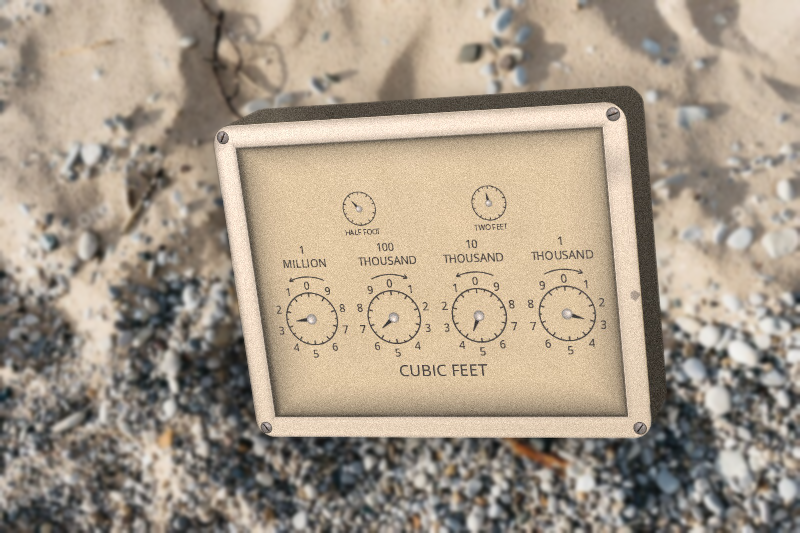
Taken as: 264300 ft³
